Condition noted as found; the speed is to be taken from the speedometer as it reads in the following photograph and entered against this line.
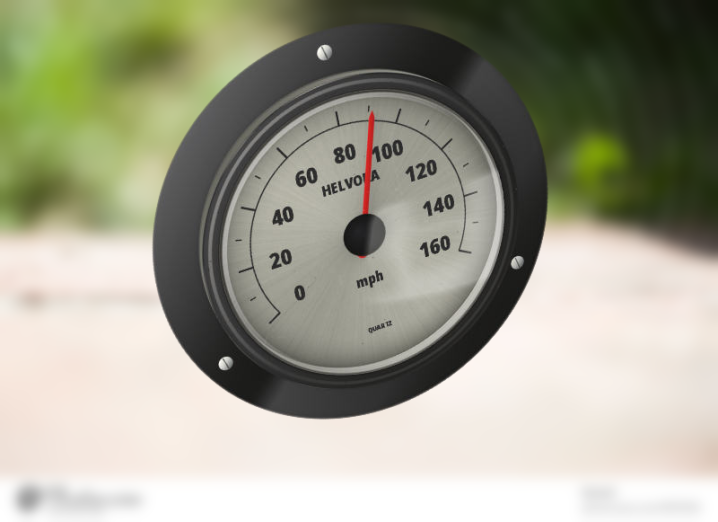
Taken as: 90 mph
